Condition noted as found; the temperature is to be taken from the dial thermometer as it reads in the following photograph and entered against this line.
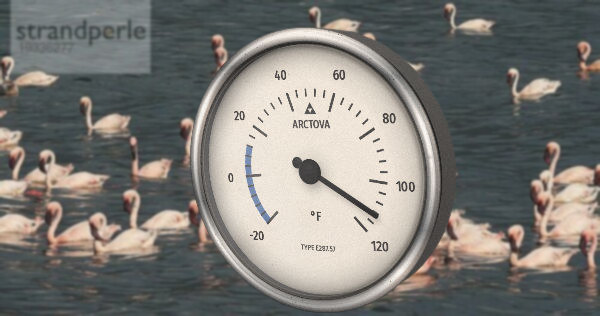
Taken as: 112 °F
